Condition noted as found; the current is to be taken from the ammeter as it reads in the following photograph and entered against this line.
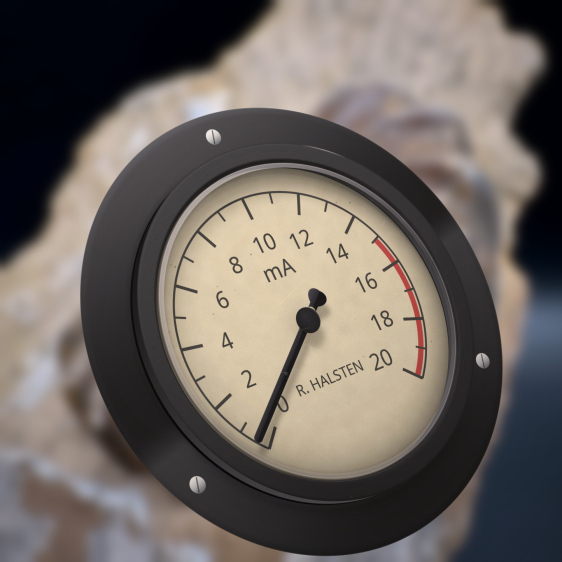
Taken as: 0.5 mA
